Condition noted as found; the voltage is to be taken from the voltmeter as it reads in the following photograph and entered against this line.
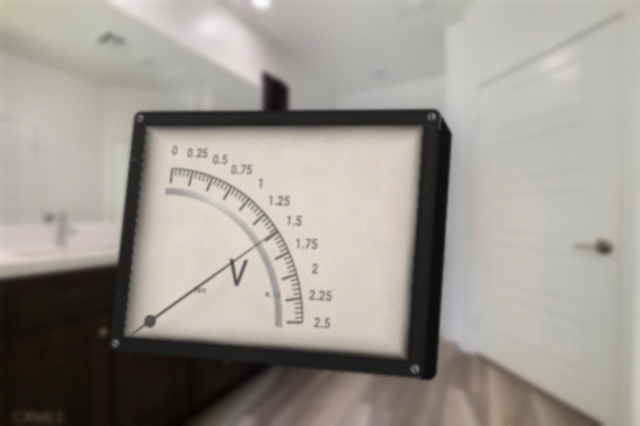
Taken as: 1.5 V
